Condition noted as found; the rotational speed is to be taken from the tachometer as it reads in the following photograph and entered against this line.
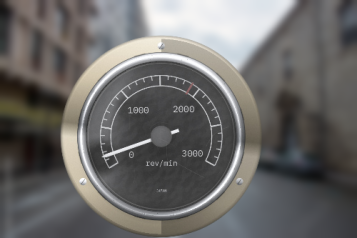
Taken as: 150 rpm
